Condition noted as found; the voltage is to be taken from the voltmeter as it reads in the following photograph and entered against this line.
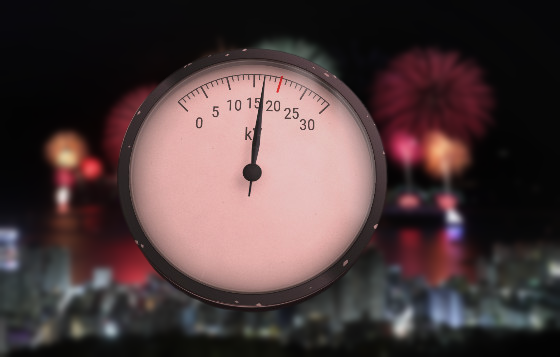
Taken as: 17 kV
